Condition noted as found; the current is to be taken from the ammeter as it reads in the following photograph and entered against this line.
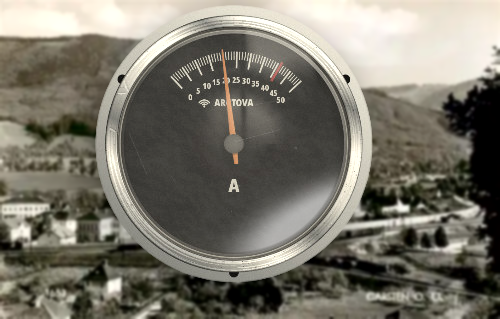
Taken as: 20 A
